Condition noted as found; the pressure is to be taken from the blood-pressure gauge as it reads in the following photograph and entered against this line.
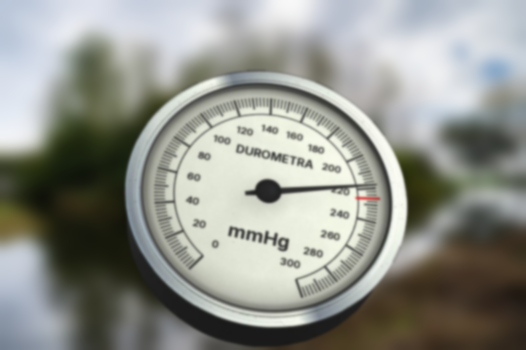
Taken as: 220 mmHg
